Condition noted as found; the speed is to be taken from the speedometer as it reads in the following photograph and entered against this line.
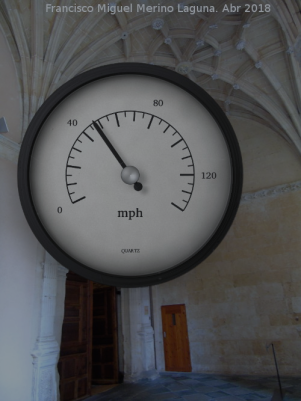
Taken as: 47.5 mph
